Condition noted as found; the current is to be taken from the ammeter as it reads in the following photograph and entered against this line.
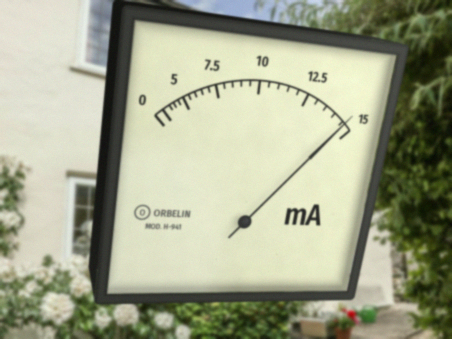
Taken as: 14.5 mA
